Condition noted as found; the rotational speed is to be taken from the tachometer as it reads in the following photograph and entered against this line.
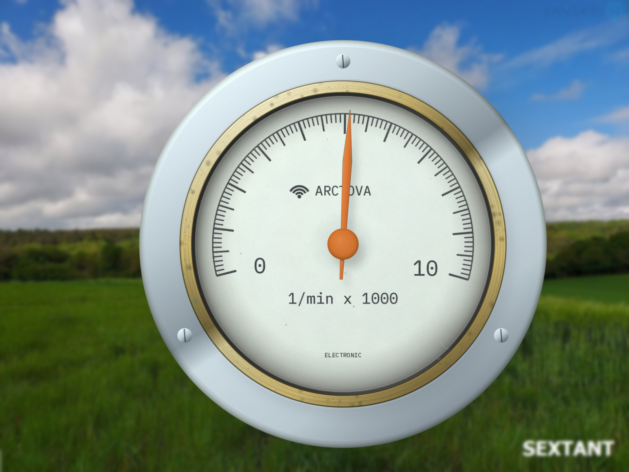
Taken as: 5100 rpm
